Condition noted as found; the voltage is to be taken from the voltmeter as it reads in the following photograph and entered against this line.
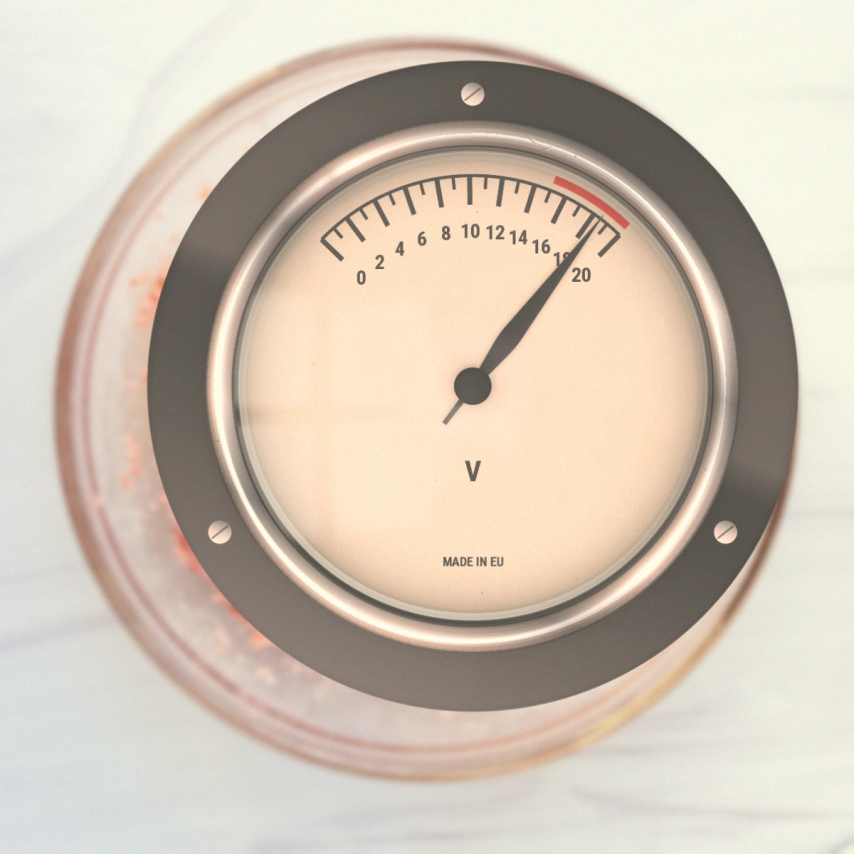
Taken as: 18.5 V
